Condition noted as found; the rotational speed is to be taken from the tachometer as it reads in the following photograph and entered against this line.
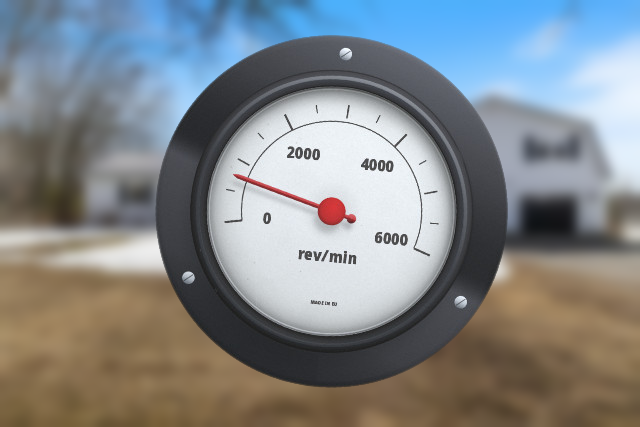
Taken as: 750 rpm
